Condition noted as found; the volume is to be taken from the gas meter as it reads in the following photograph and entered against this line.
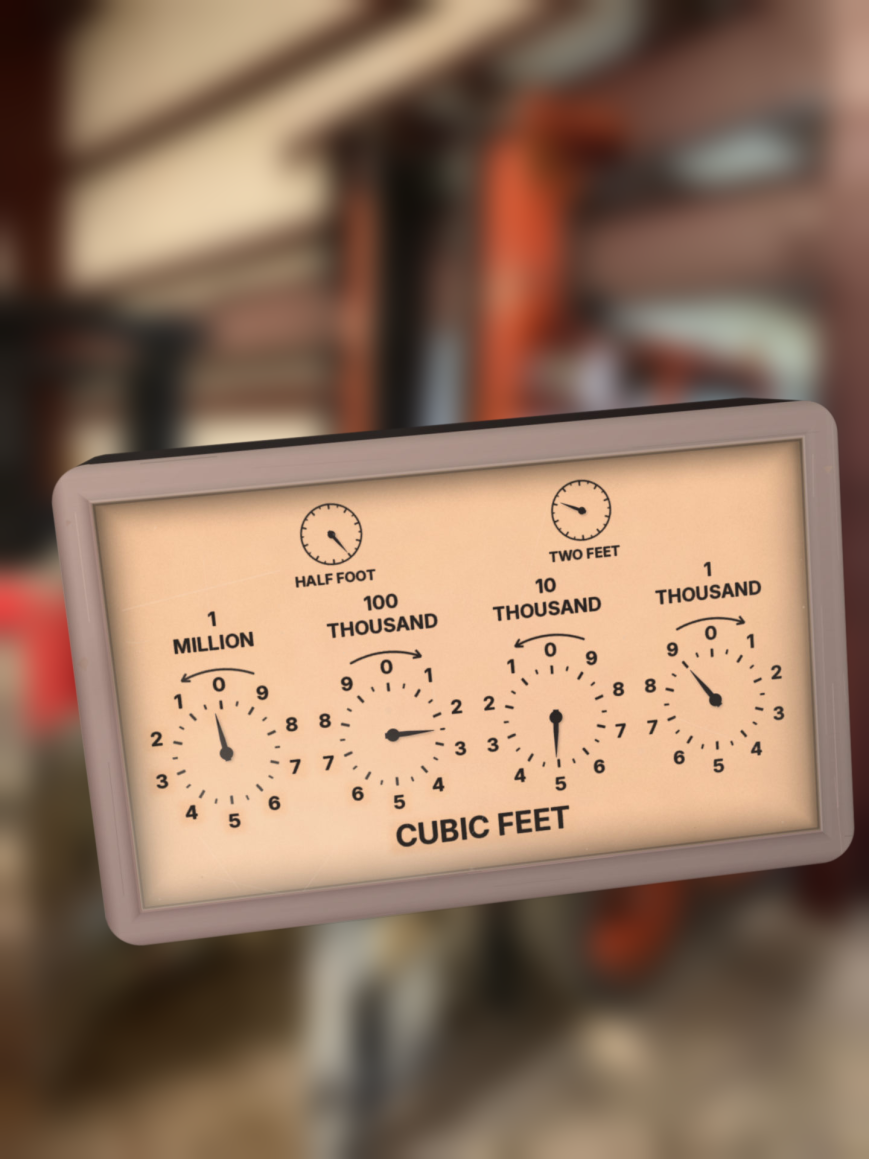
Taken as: 24900 ft³
